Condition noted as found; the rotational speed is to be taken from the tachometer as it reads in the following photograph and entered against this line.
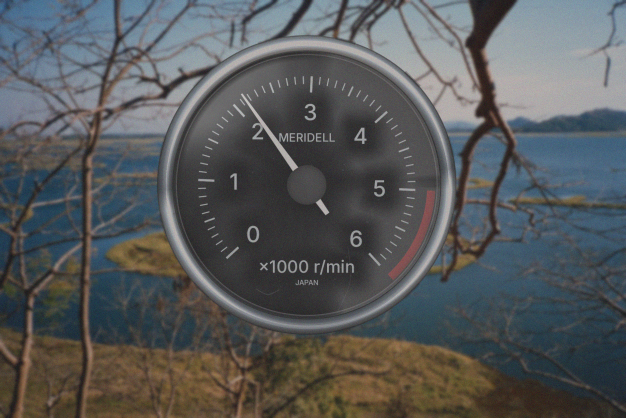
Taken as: 2150 rpm
